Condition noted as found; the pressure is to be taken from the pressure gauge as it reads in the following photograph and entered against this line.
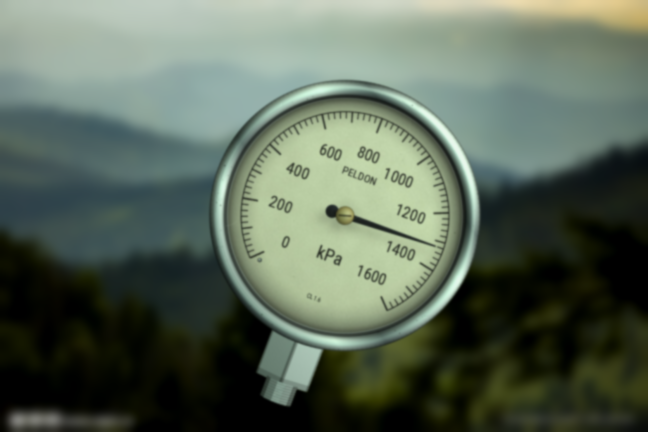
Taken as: 1320 kPa
